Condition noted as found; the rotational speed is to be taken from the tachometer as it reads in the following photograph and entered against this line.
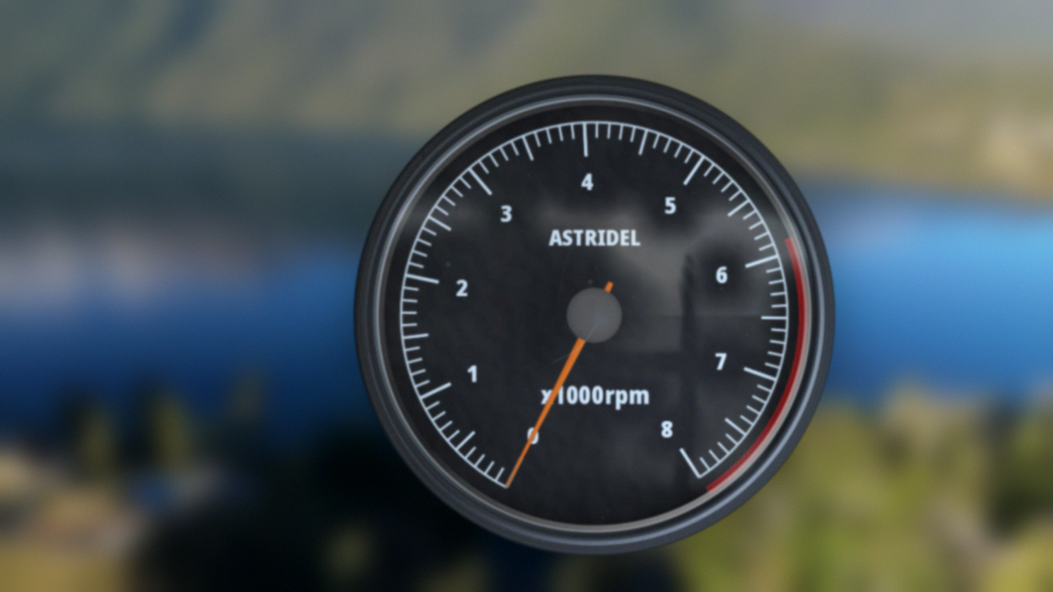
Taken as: 0 rpm
